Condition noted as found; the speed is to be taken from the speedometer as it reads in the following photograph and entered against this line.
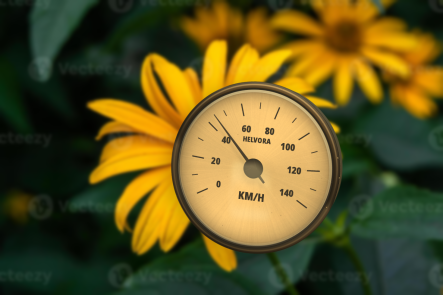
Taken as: 45 km/h
